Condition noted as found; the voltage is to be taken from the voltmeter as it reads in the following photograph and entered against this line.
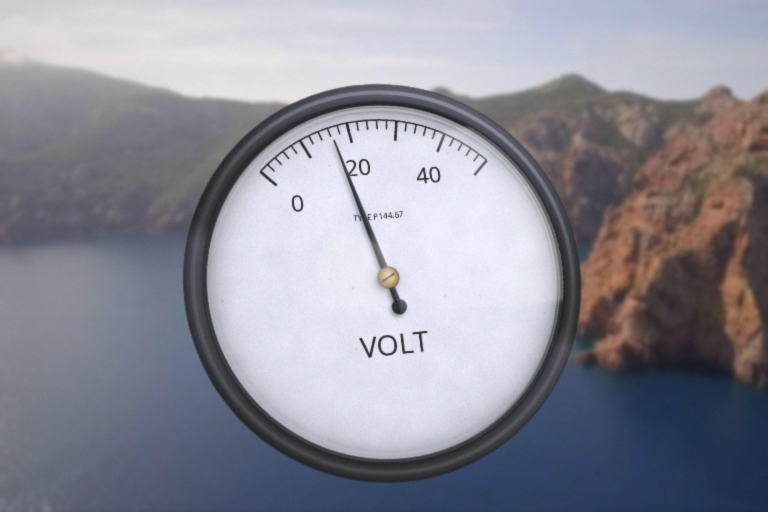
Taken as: 16 V
